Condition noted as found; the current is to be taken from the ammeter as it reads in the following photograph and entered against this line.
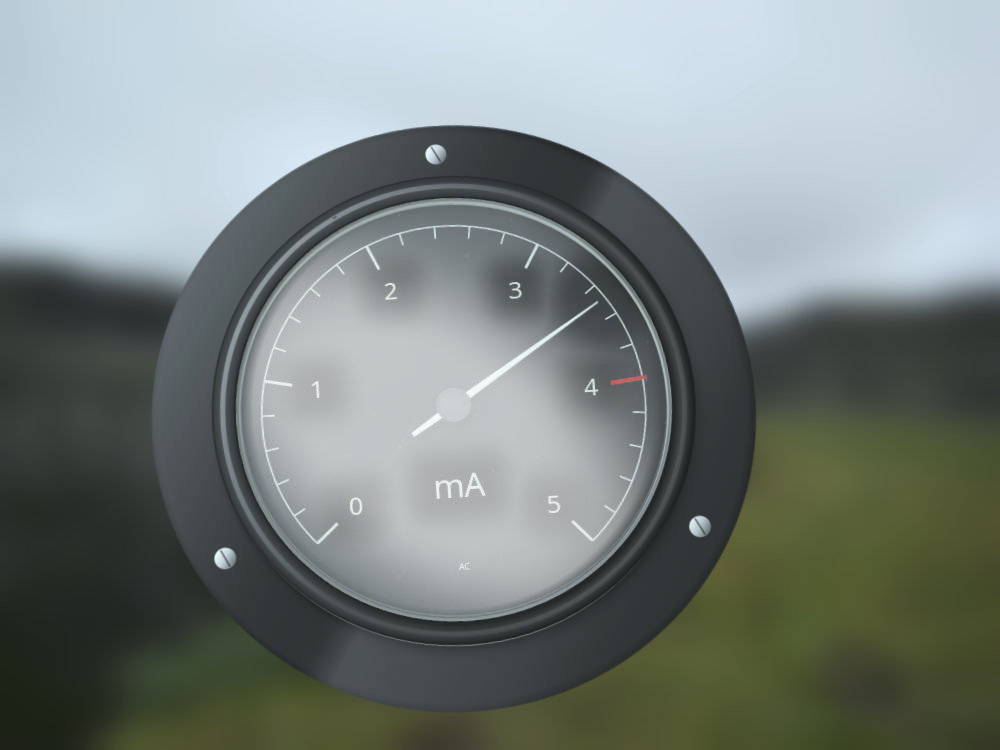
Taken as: 3.5 mA
